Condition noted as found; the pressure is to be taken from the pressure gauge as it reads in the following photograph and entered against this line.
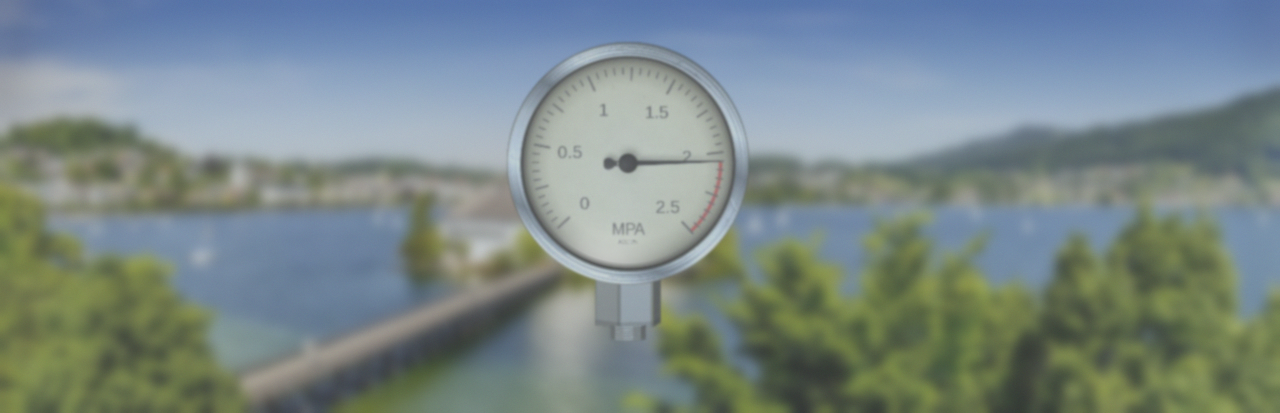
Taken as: 2.05 MPa
